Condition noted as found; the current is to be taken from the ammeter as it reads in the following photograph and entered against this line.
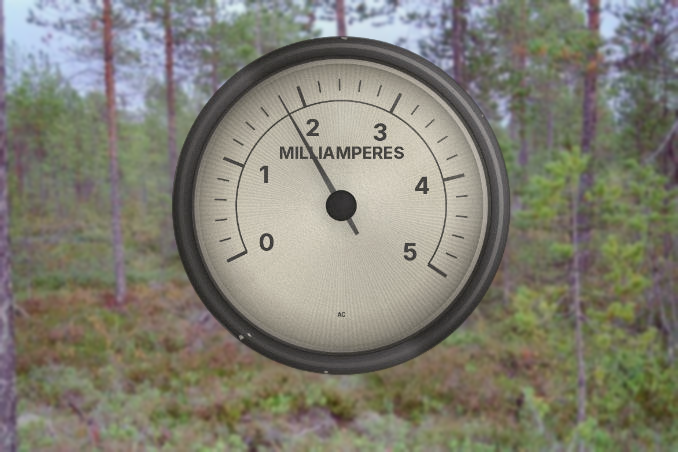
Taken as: 1.8 mA
